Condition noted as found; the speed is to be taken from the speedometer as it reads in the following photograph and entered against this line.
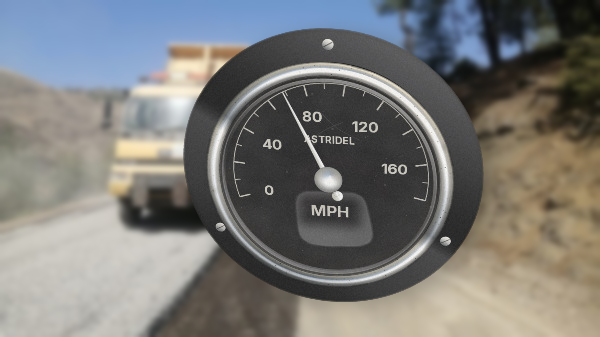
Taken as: 70 mph
